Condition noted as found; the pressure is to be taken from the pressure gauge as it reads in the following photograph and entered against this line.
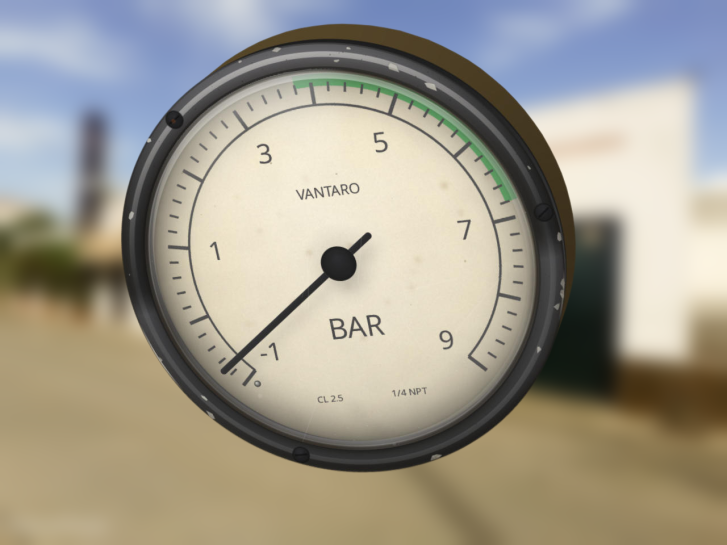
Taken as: -0.7 bar
